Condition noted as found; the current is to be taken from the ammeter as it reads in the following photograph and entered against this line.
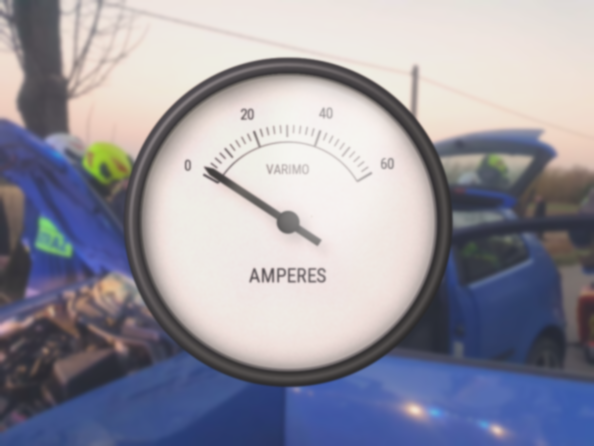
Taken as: 2 A
